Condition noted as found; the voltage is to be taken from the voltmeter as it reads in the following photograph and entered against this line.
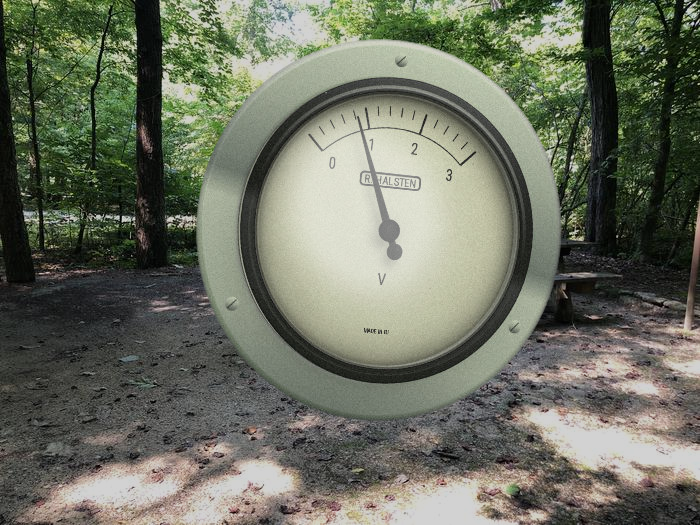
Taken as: 0.8 V
